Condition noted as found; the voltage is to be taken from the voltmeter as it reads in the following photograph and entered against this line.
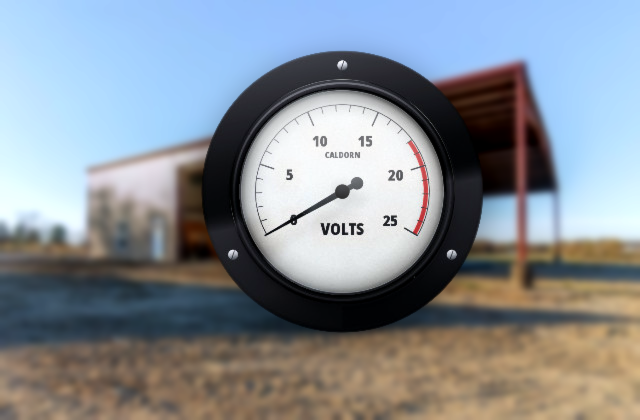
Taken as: 0 V
